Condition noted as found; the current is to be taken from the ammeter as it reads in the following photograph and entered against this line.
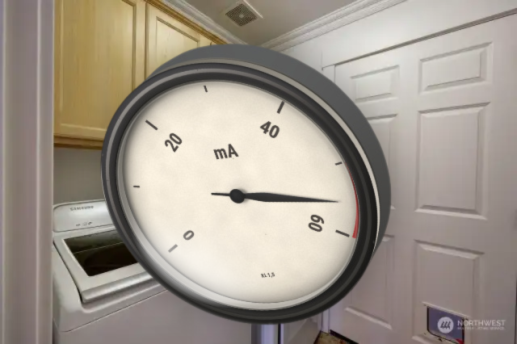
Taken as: 55 mA
